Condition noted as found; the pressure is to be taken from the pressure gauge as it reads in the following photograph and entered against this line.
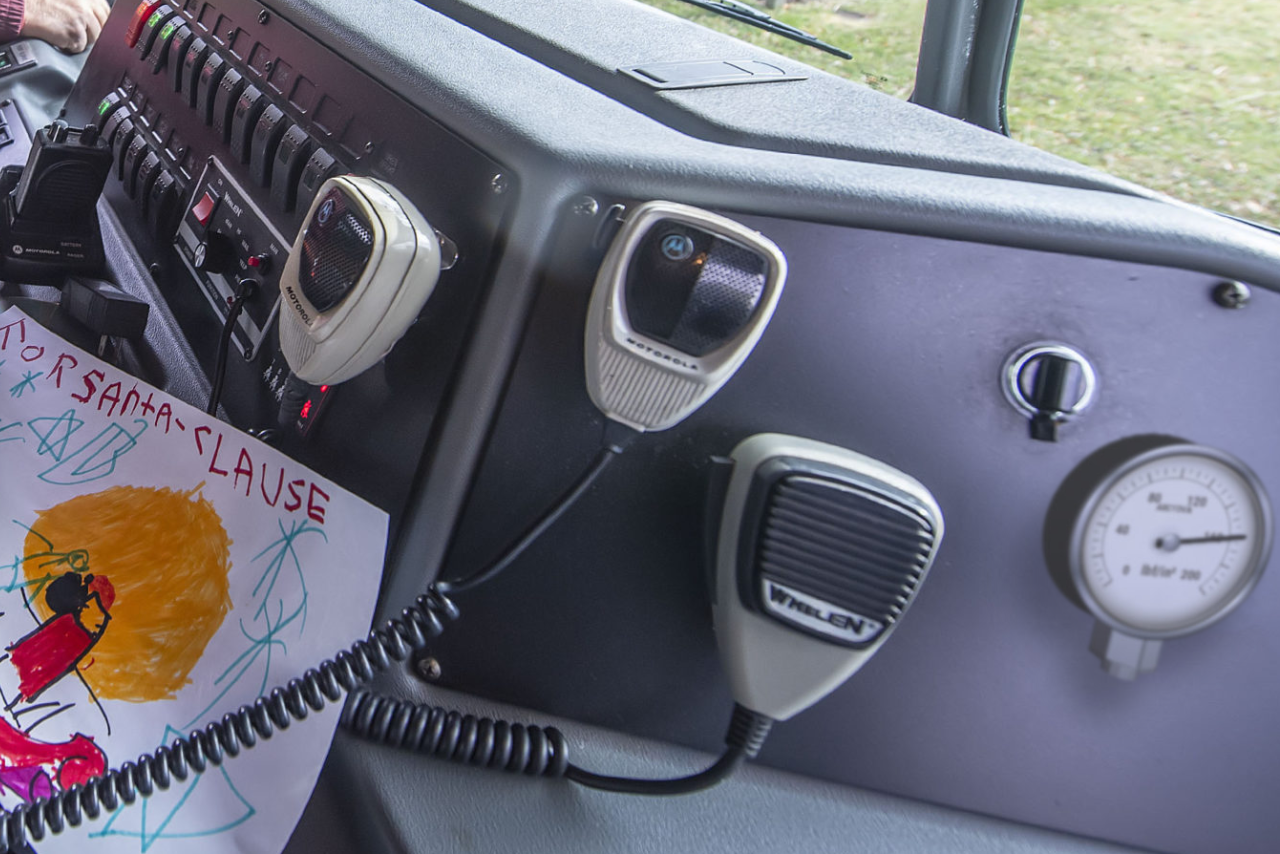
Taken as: 160 psi
